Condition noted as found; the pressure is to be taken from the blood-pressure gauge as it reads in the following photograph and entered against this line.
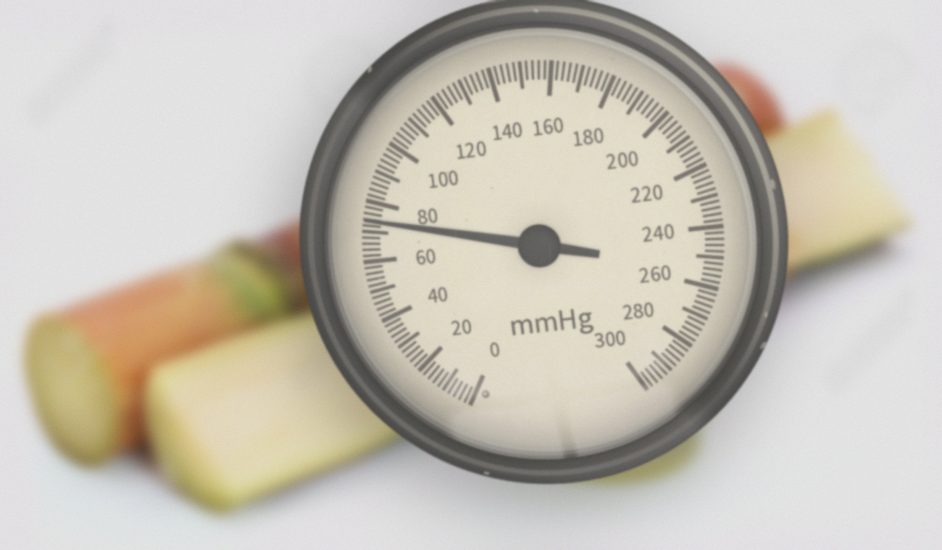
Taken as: 74 mmHg
